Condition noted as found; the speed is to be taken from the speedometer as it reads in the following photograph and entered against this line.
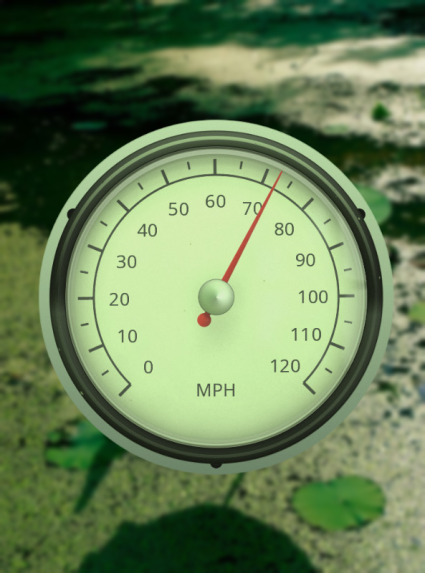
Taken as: 72.5 mph
